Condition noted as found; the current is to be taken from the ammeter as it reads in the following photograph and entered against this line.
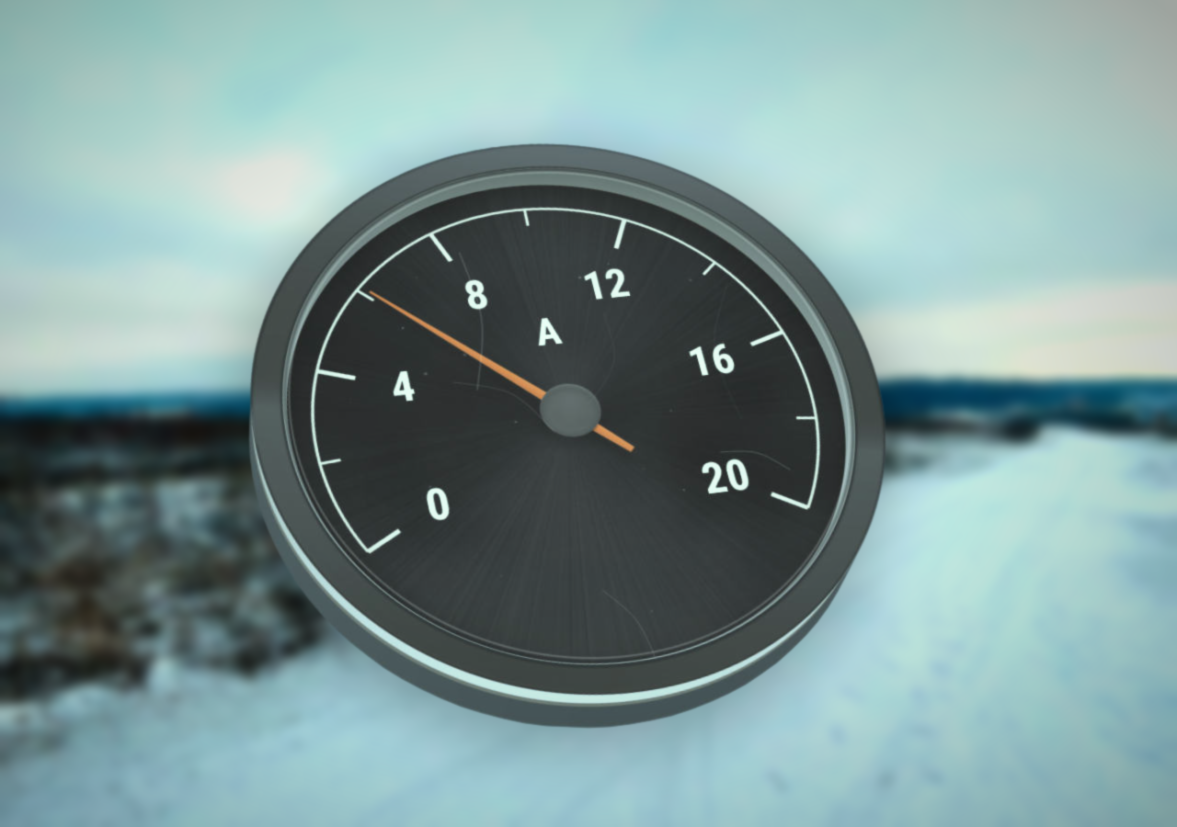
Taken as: 6 A
